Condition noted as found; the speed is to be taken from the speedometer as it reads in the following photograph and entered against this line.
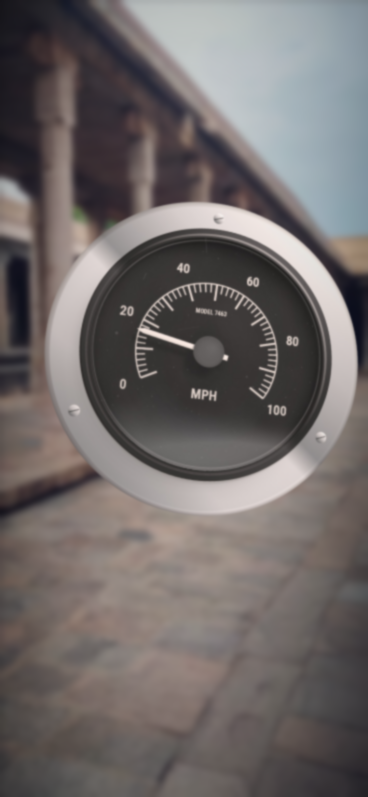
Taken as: 16 mph
